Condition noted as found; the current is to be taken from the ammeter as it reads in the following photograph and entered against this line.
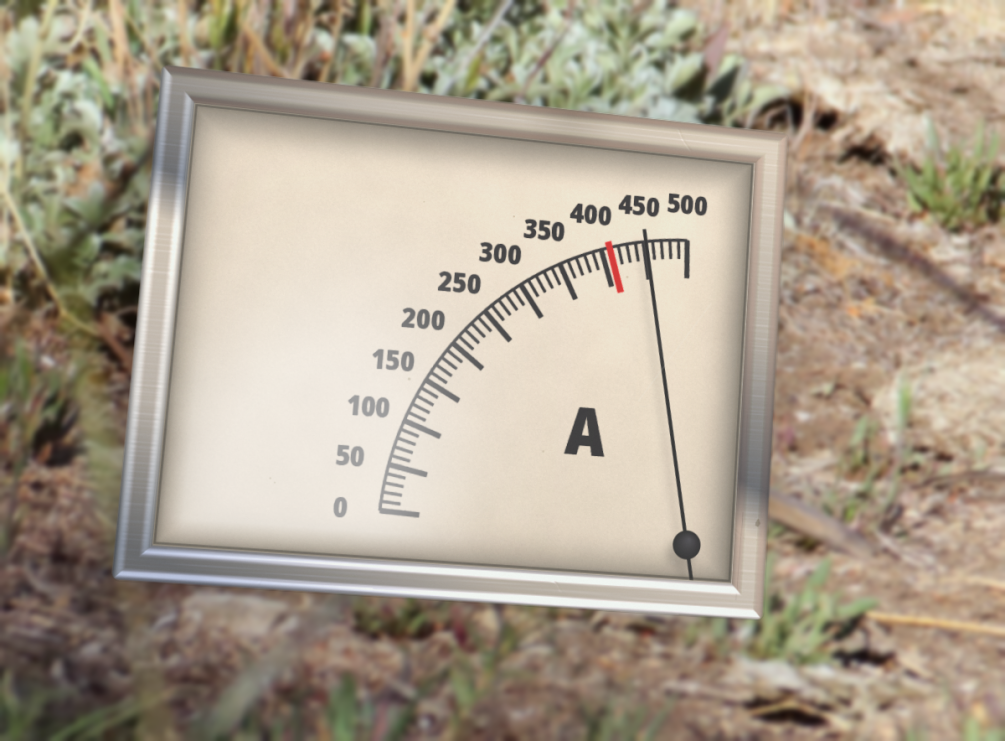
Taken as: 450 A
